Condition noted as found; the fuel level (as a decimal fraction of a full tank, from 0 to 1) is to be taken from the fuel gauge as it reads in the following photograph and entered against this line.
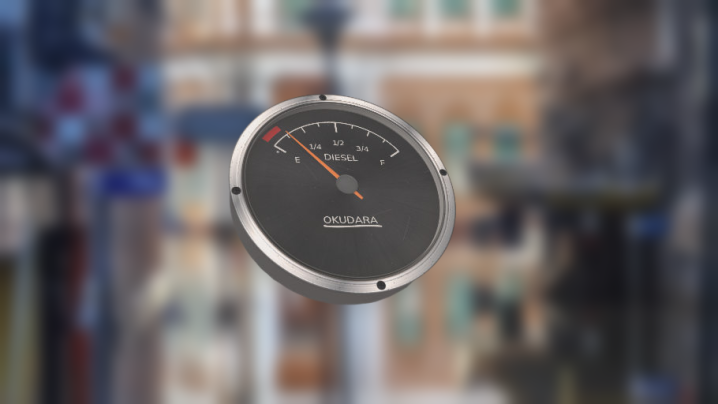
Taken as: 0.125
